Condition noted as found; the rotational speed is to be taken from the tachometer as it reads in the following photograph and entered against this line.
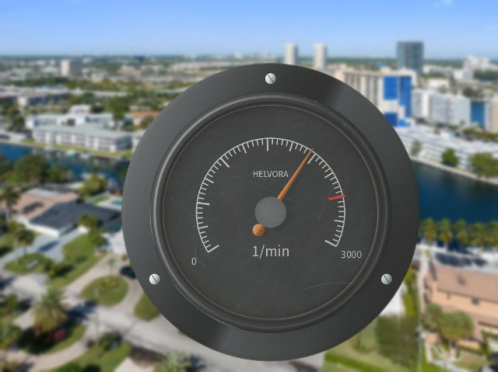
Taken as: 1950 rpm
